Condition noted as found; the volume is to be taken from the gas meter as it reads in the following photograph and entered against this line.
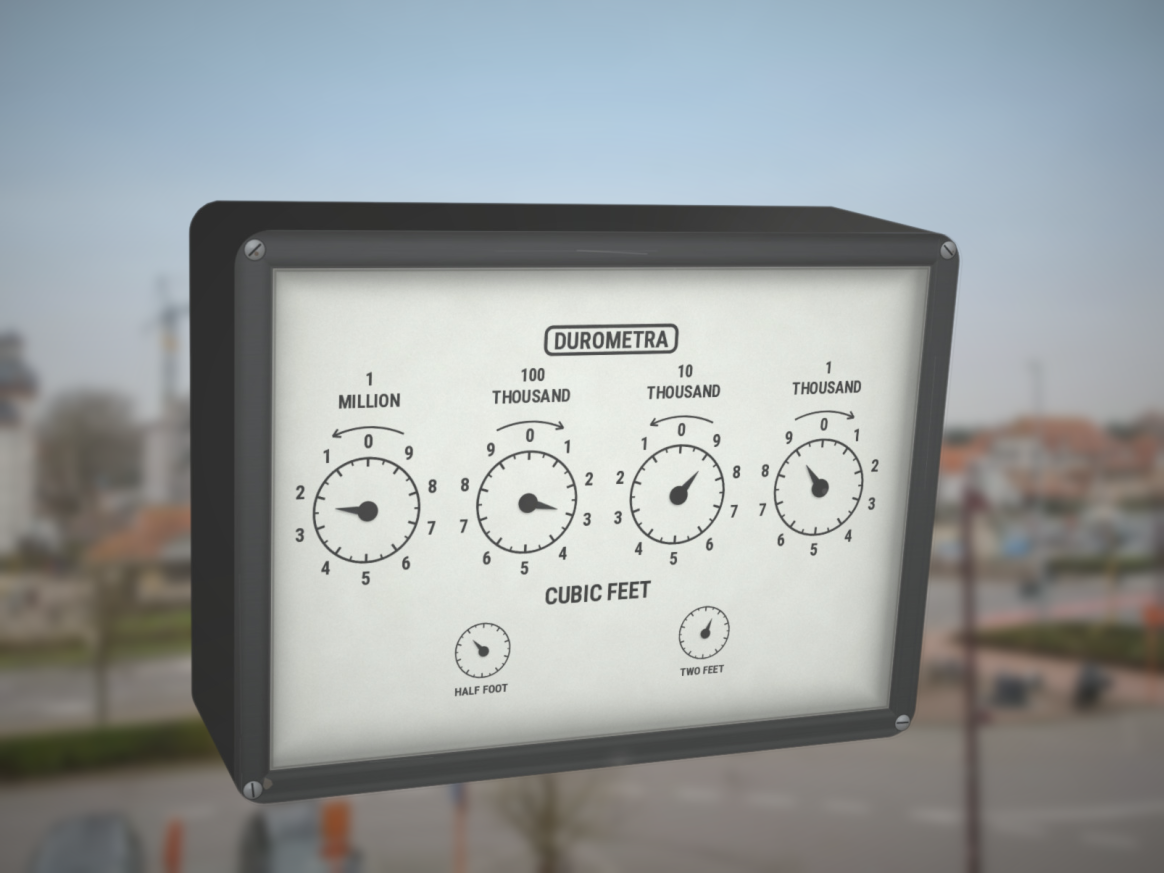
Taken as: 228900 ft³
